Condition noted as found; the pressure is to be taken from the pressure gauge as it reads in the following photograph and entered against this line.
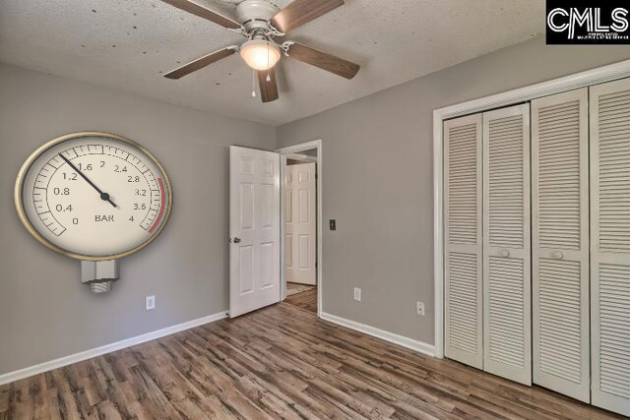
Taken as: 1.4 bar
